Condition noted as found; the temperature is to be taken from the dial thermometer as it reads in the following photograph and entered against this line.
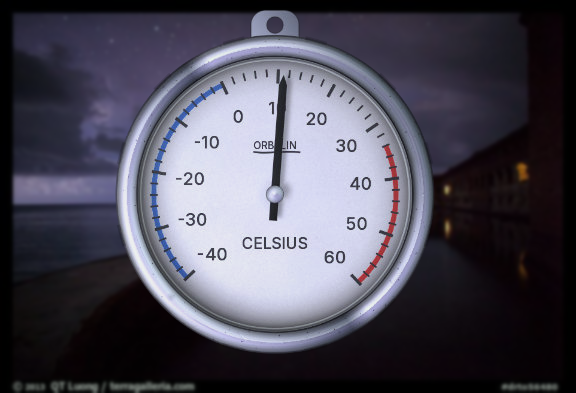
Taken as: 11 °C
